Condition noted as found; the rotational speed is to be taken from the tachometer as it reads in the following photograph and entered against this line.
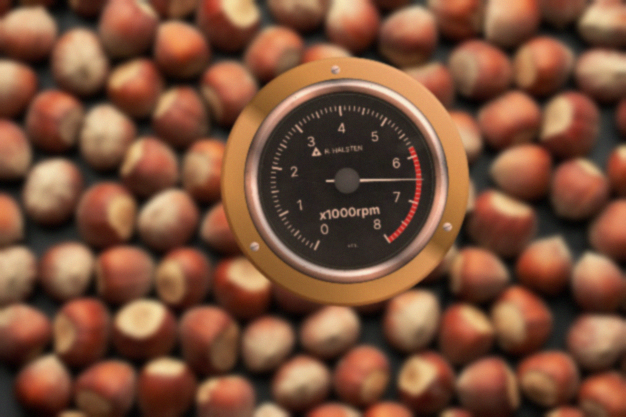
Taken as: 6500 rpm
